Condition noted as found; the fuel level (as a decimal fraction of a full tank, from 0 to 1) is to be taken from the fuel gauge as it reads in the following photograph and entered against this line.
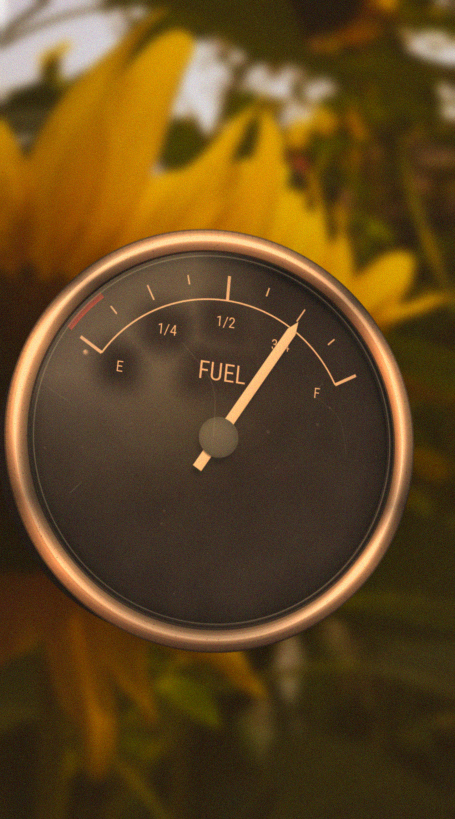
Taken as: 0.75
